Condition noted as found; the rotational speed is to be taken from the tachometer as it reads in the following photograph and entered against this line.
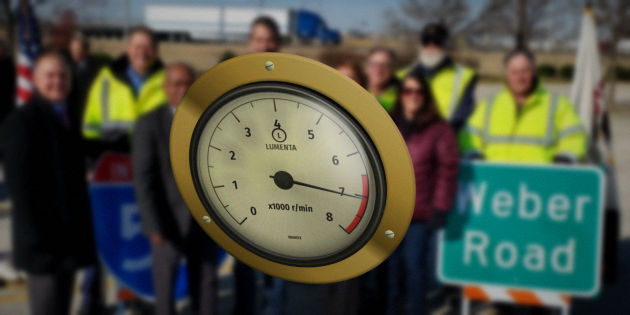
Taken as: 7000 rpm
